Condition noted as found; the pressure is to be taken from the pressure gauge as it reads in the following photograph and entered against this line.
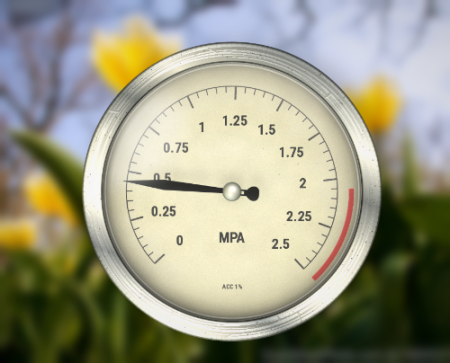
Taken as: 0.45 MPa
